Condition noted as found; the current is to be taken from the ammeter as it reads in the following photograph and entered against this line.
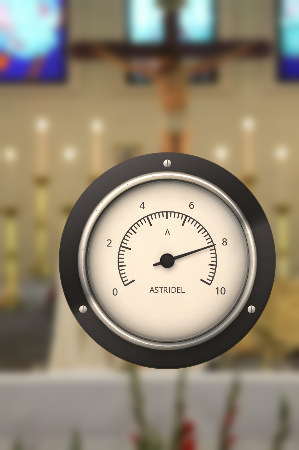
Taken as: 8 A
